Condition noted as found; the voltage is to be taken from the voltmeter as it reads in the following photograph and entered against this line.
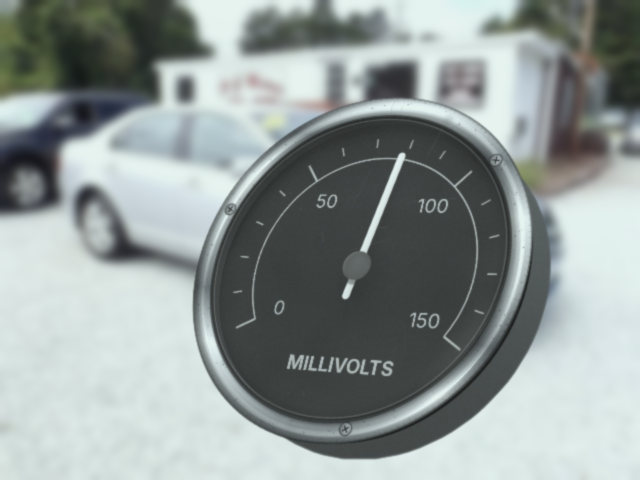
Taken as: 80 mV
